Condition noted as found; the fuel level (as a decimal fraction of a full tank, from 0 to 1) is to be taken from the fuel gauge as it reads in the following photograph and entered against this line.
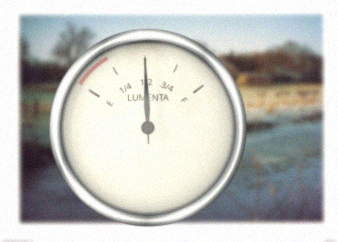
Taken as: 0.5
